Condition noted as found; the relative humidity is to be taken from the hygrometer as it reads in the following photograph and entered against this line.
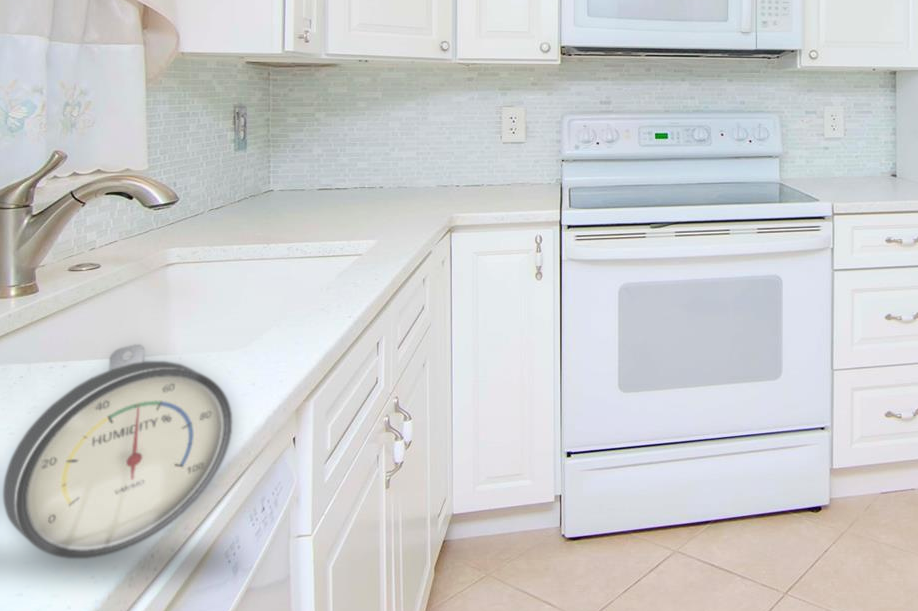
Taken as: 50 %
